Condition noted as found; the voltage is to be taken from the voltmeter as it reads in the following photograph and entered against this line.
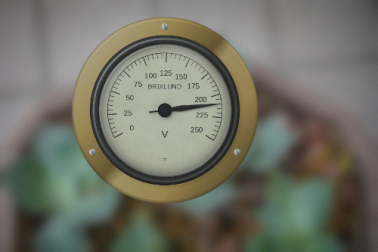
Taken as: 210 V
